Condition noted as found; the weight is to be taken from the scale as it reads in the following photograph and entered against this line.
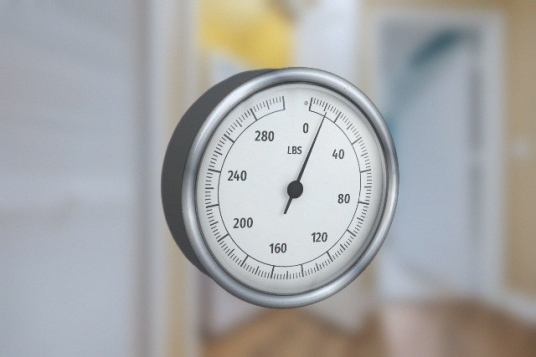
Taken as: 10 lb
